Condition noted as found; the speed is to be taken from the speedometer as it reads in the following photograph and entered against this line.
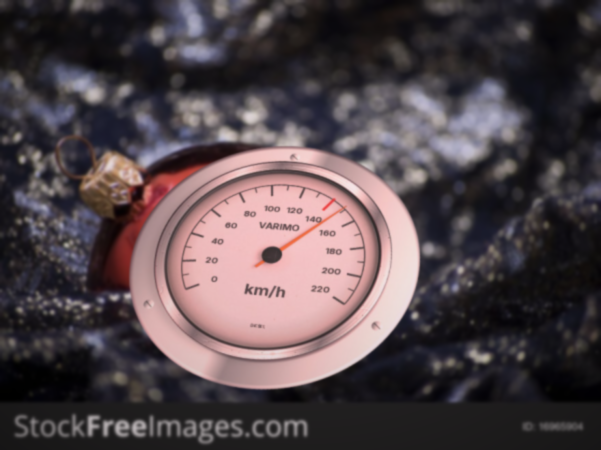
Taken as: 150 km/h
